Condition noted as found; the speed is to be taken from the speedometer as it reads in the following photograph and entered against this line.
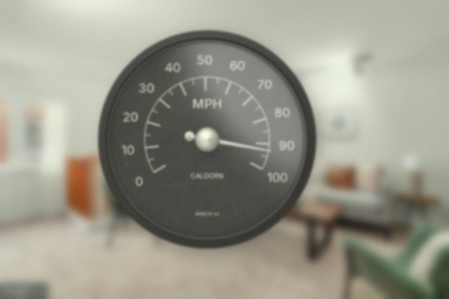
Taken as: 92.5 mph
